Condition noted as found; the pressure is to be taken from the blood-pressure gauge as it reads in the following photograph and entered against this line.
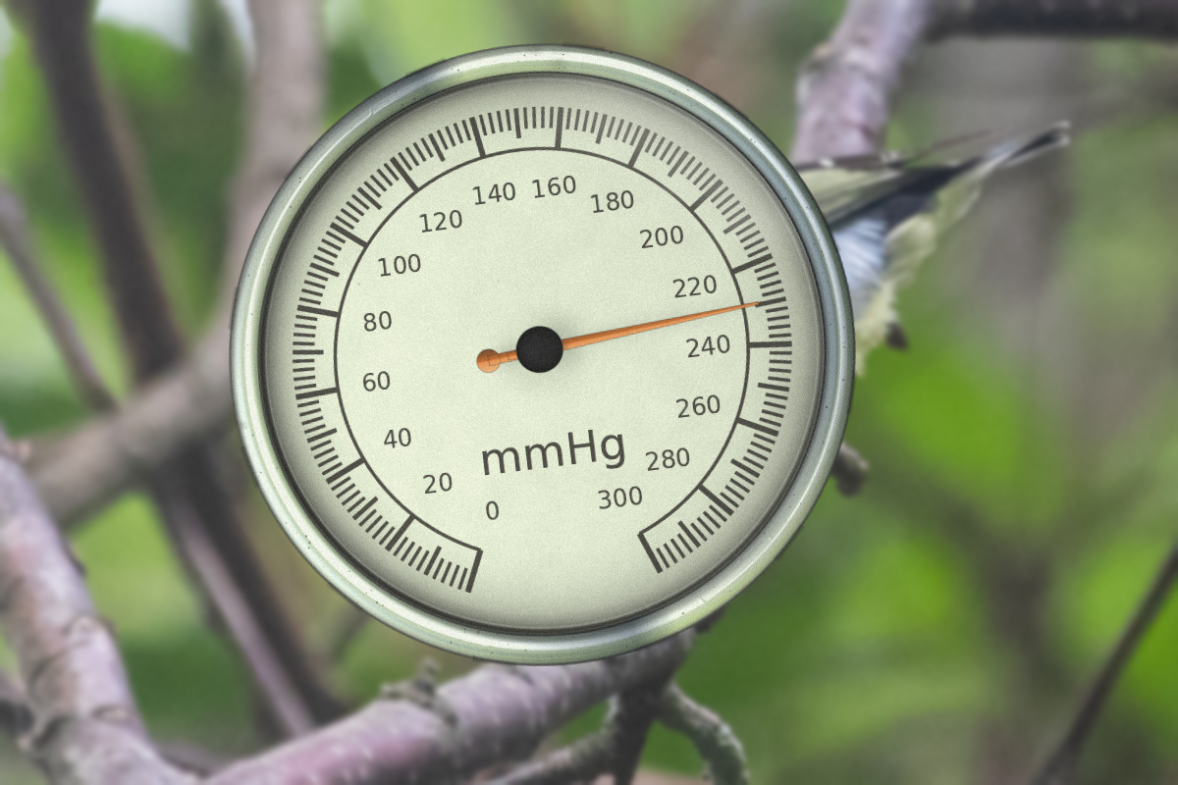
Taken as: 230 mmHg
